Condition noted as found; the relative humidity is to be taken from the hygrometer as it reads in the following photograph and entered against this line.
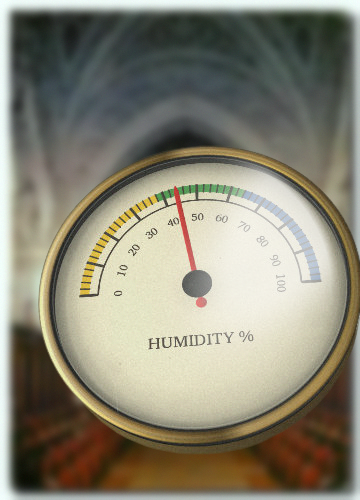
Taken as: 44 %
